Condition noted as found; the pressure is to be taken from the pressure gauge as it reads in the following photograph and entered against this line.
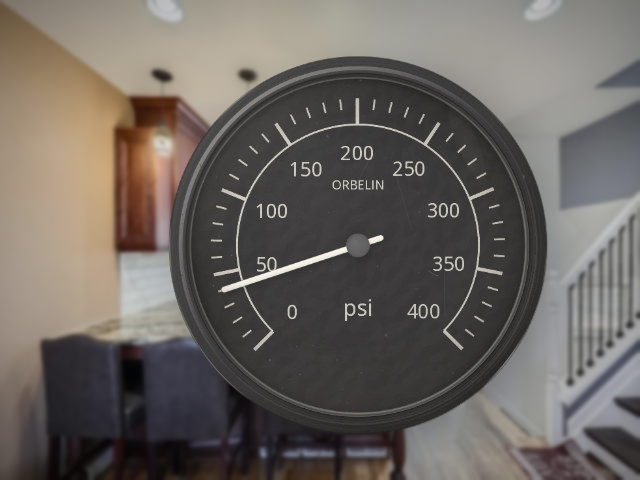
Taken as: 40 psi
